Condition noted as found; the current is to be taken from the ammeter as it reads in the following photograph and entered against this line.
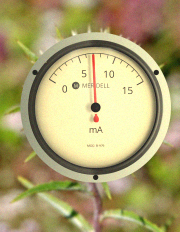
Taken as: 7 mA
